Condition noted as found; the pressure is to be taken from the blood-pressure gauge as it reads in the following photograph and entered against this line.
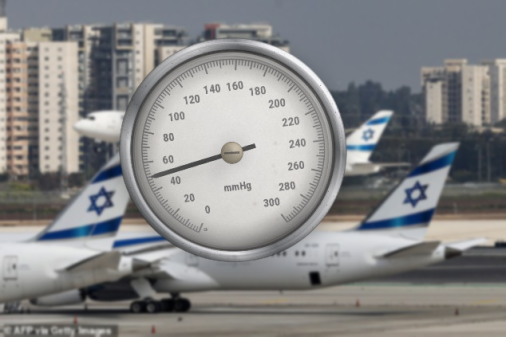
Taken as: 50 mmHg
